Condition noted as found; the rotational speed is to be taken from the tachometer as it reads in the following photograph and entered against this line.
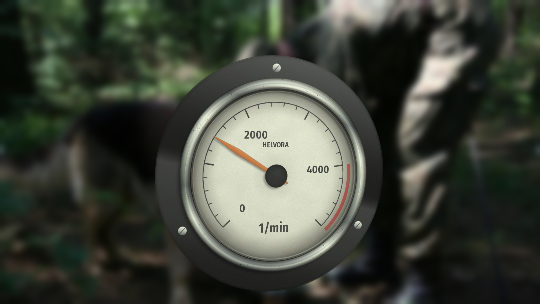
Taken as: 1400 rpm
